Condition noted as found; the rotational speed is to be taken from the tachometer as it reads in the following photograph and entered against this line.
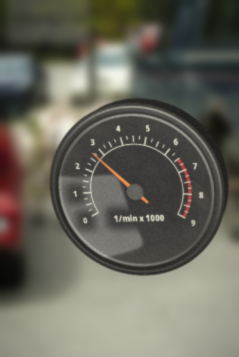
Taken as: 2750 rpm
